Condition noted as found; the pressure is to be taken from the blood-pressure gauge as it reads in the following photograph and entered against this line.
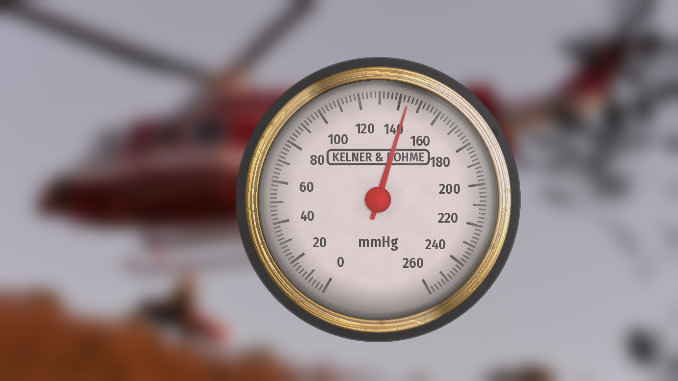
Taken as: 144 mmHg
